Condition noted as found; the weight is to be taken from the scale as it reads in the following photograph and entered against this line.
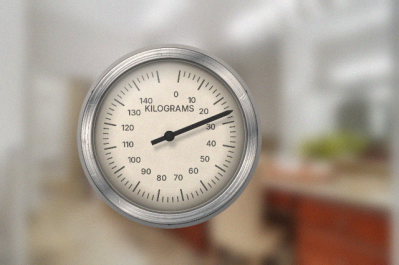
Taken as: 26 kg
